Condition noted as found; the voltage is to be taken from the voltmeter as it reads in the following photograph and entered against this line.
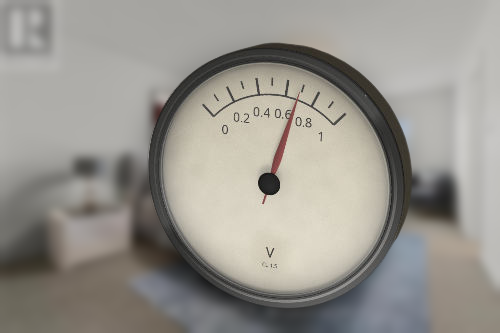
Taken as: 0.7 V
